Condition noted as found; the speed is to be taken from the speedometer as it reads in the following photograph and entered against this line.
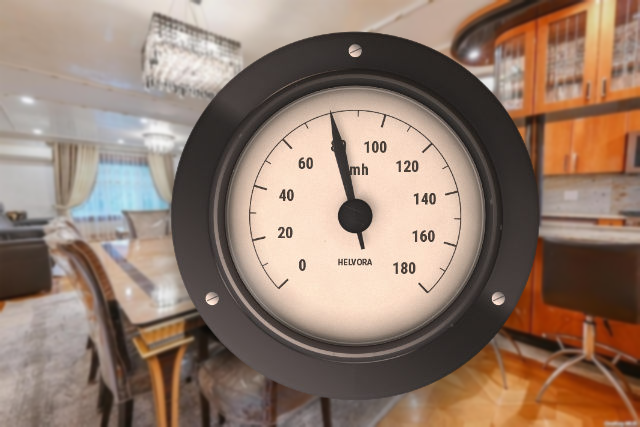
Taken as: 80 km/h
